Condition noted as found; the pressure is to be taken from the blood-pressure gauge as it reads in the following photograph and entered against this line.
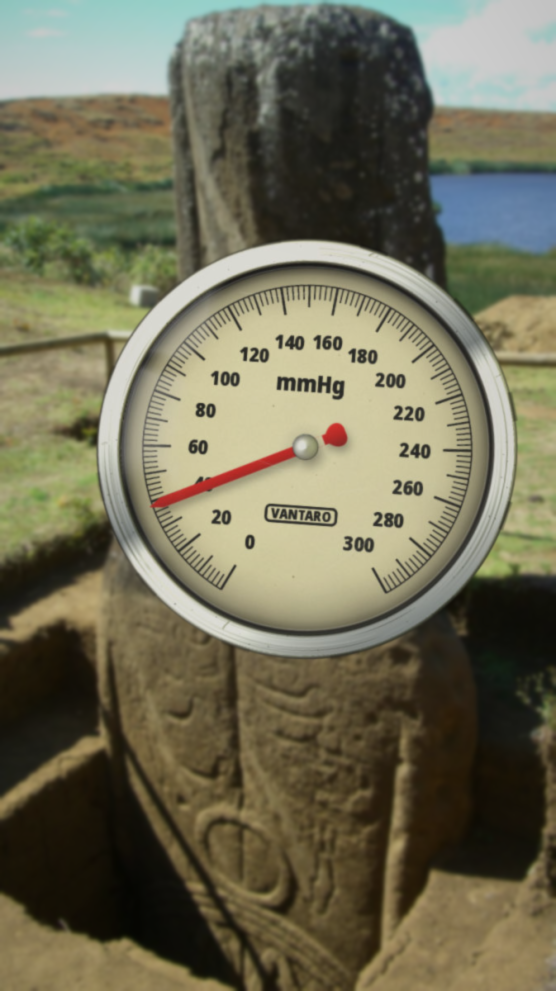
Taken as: 38 mmHg
